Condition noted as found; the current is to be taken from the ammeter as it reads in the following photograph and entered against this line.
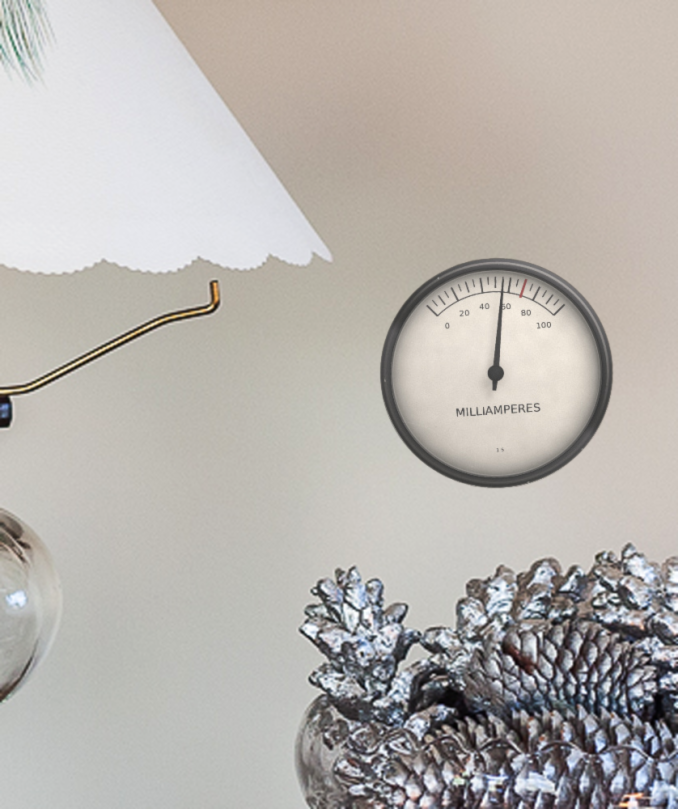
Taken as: 55 mA
